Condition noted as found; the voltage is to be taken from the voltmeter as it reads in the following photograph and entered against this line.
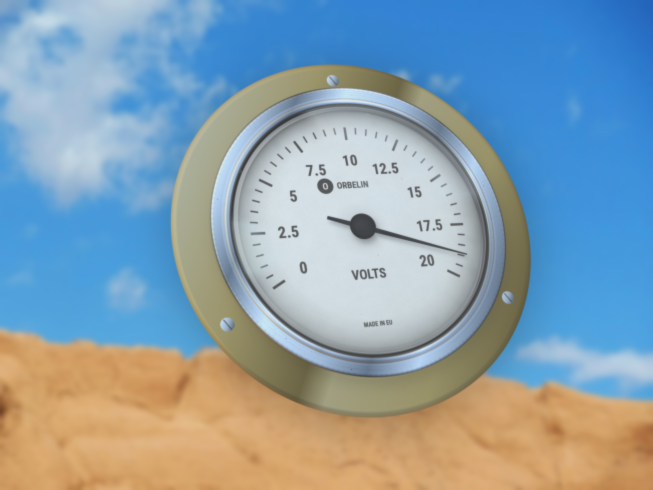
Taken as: 19 V
